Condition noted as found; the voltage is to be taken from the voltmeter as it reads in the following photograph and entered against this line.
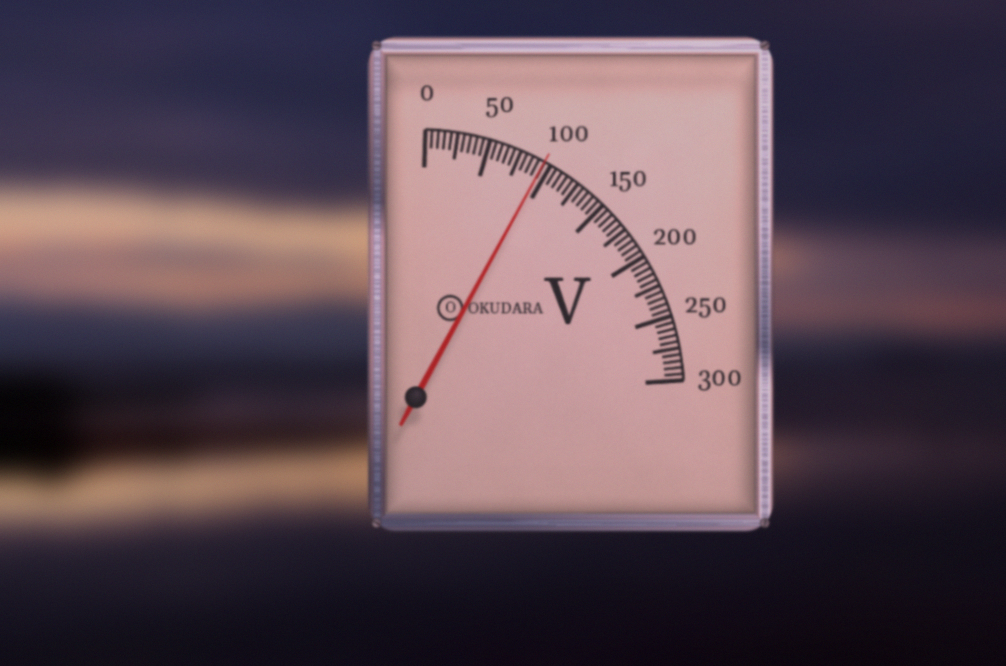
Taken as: 95 V
